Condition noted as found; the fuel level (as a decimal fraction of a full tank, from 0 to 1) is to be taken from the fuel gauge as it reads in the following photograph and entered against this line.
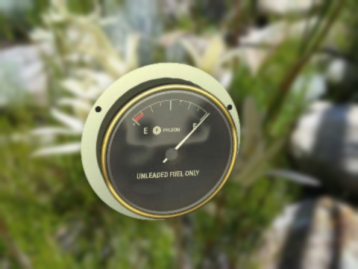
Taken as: 1
